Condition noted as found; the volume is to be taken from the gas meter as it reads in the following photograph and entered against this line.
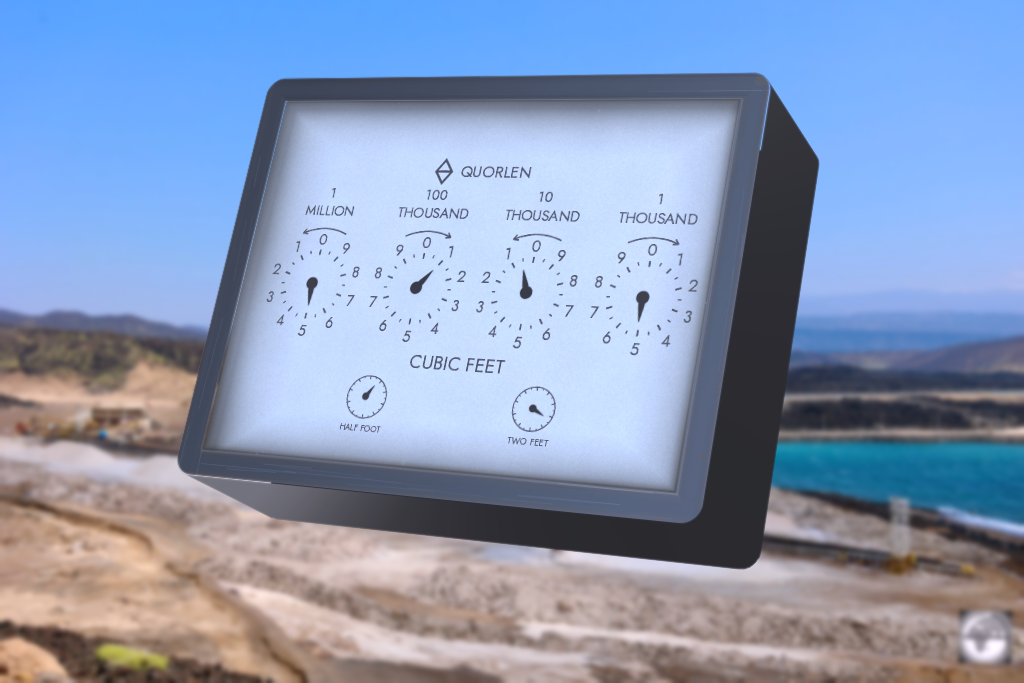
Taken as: 510500 ft³
